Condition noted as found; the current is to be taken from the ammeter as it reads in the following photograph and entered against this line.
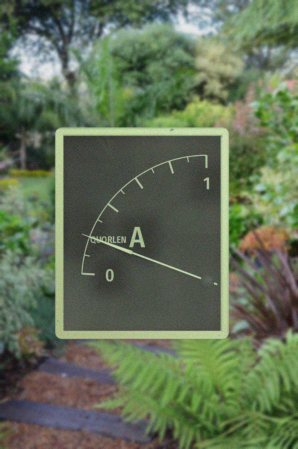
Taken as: 0.2 A
